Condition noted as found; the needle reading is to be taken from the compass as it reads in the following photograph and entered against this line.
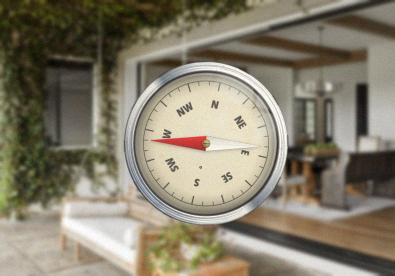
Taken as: 260 °
